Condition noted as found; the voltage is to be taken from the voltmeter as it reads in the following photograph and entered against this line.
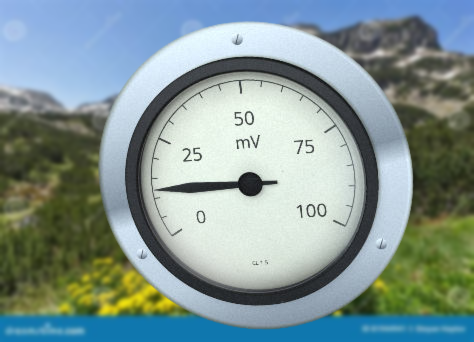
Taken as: 12.5 mV
